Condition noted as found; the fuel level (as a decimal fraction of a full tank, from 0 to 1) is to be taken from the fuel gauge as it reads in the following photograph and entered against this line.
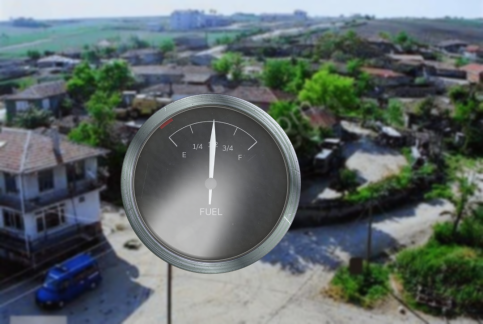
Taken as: 0.5
